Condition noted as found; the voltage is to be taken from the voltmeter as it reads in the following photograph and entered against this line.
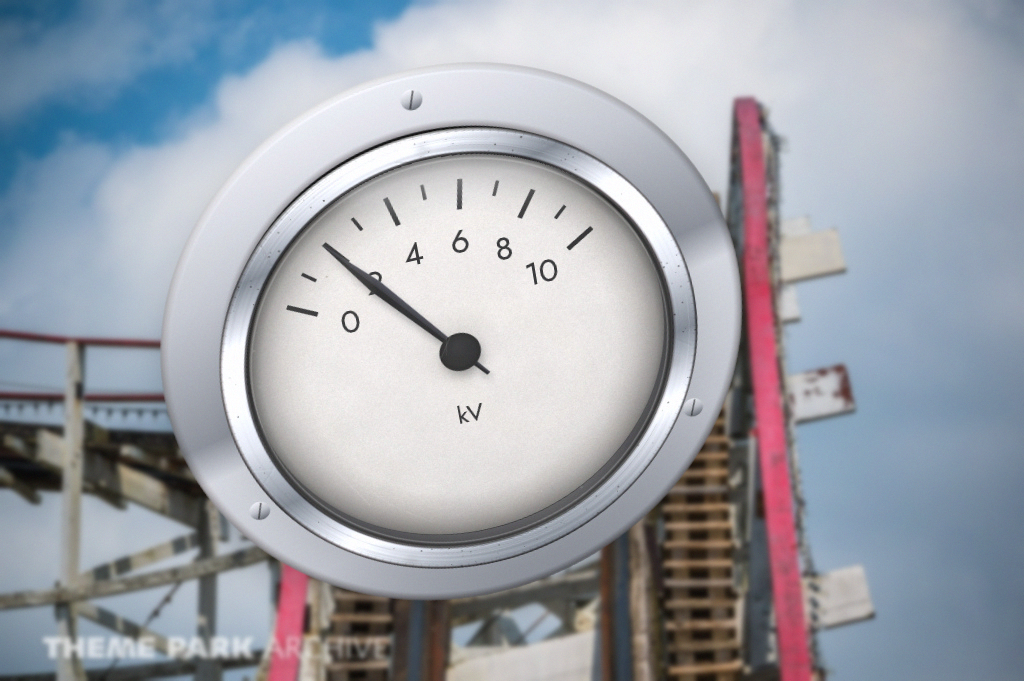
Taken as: 2 kV
